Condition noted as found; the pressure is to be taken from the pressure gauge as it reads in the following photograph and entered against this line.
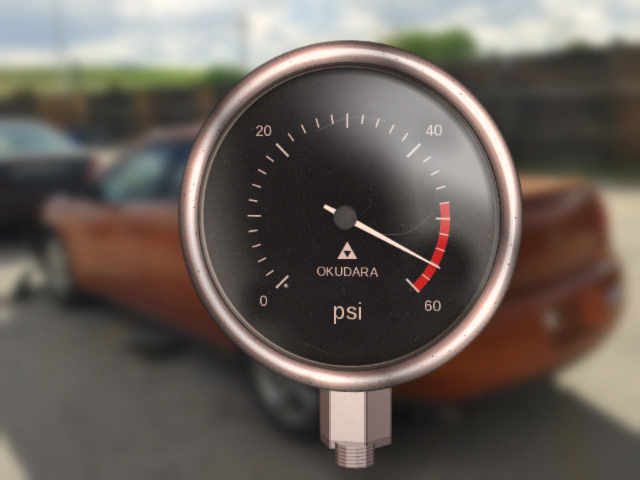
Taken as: 56 psi
